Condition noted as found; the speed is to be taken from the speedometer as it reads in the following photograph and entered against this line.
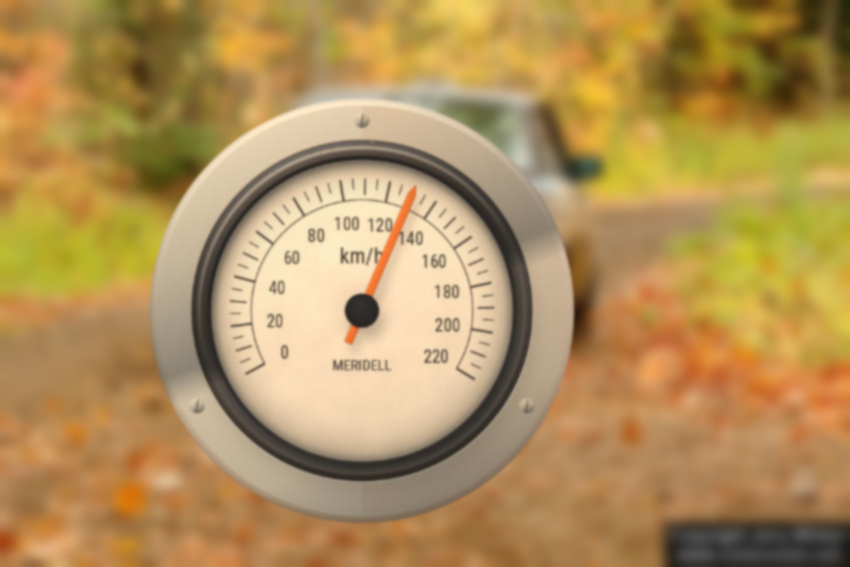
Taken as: 130 km/h
